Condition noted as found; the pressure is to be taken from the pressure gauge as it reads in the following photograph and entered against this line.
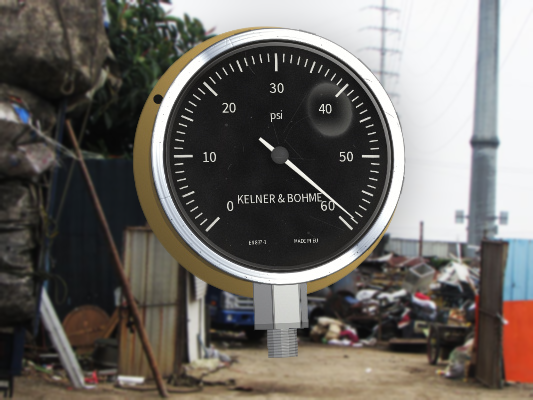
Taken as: 59 psi
